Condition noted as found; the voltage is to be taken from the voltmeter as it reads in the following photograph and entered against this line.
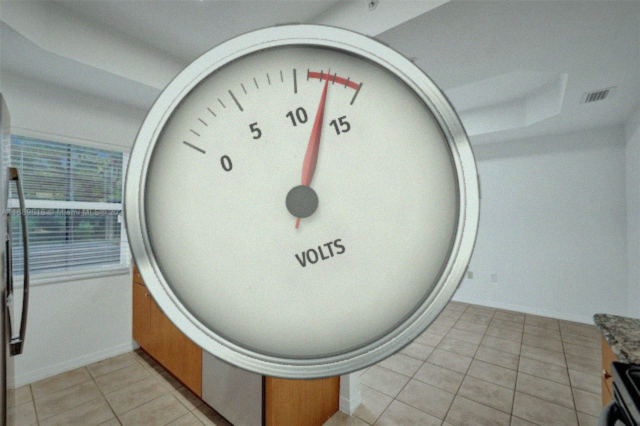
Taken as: 12.5 V
